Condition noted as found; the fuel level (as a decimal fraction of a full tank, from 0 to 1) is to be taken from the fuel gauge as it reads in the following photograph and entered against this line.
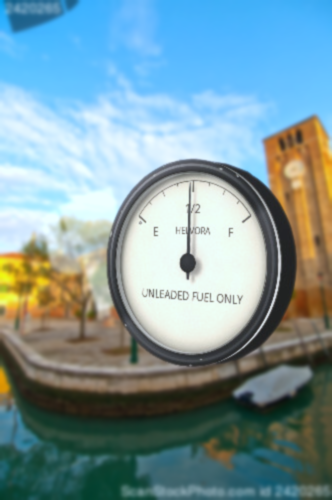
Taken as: 0.5
